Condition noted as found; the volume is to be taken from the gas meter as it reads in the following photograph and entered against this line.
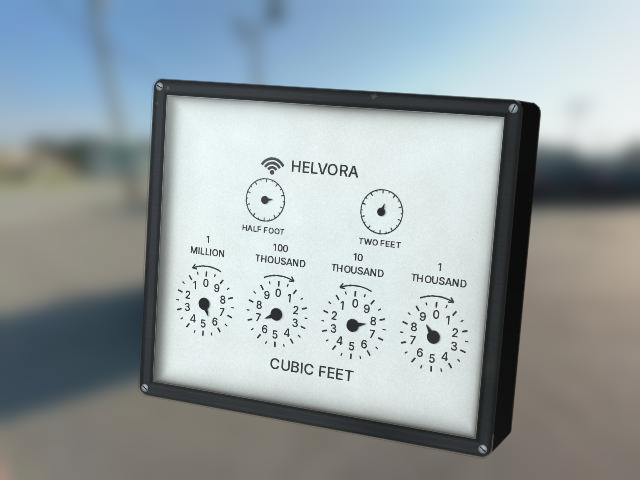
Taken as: 567900 ft³
